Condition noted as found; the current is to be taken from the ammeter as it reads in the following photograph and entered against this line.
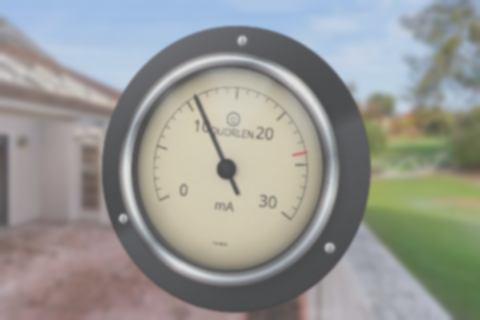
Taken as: 11 mA
